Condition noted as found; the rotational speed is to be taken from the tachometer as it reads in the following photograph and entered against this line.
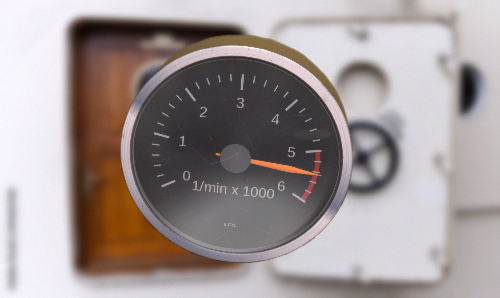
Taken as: 5400 rpm
